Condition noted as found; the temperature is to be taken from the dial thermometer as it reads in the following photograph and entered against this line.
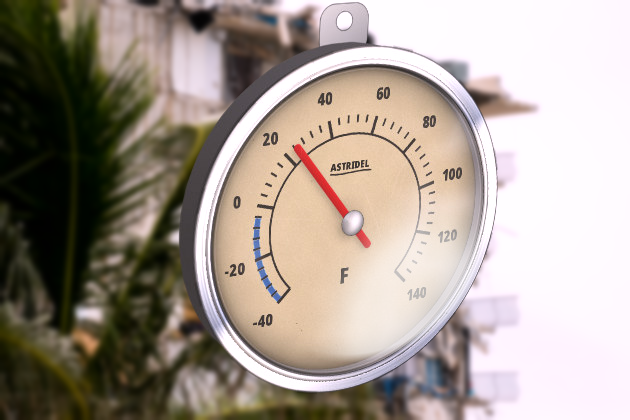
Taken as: 24 °F
